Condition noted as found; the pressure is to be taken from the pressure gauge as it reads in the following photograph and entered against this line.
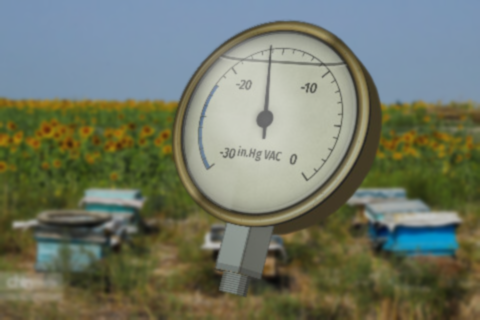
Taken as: -16 inHg
